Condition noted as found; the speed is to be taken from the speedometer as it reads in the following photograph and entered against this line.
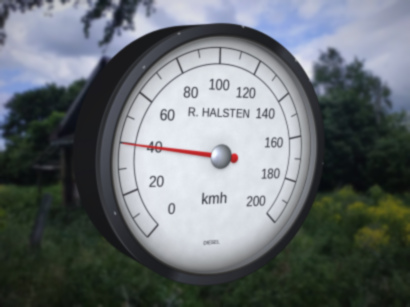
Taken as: 40 km/h
